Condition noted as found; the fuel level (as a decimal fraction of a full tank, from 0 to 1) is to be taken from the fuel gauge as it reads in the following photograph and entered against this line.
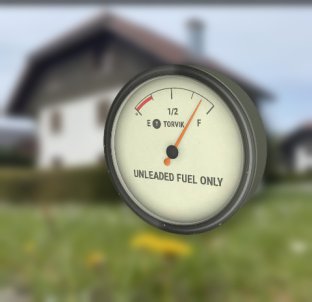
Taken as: 0.875
